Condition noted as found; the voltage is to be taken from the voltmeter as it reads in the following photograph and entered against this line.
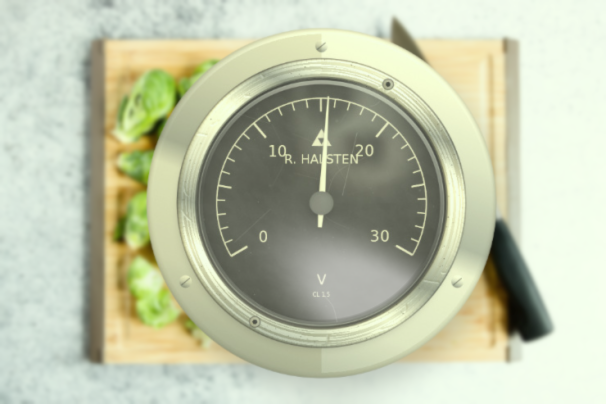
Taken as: 15.5 V
